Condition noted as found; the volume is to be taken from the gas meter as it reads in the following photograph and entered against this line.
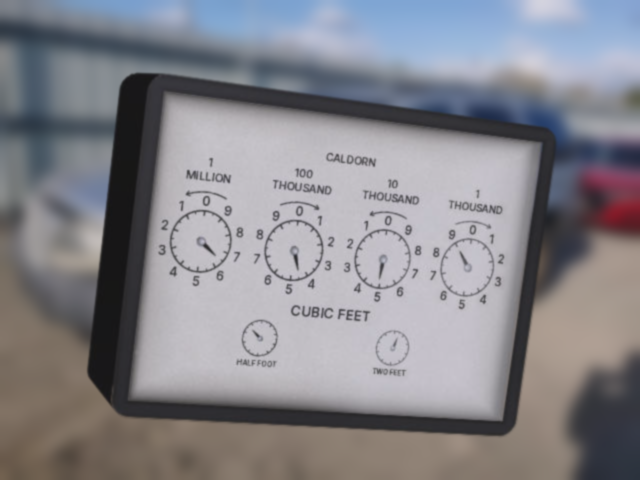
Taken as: 644900 ft³
